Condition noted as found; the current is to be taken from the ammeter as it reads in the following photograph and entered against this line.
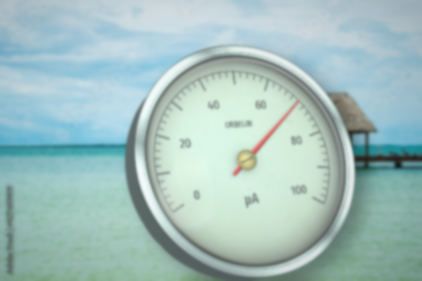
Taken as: 70 µA
